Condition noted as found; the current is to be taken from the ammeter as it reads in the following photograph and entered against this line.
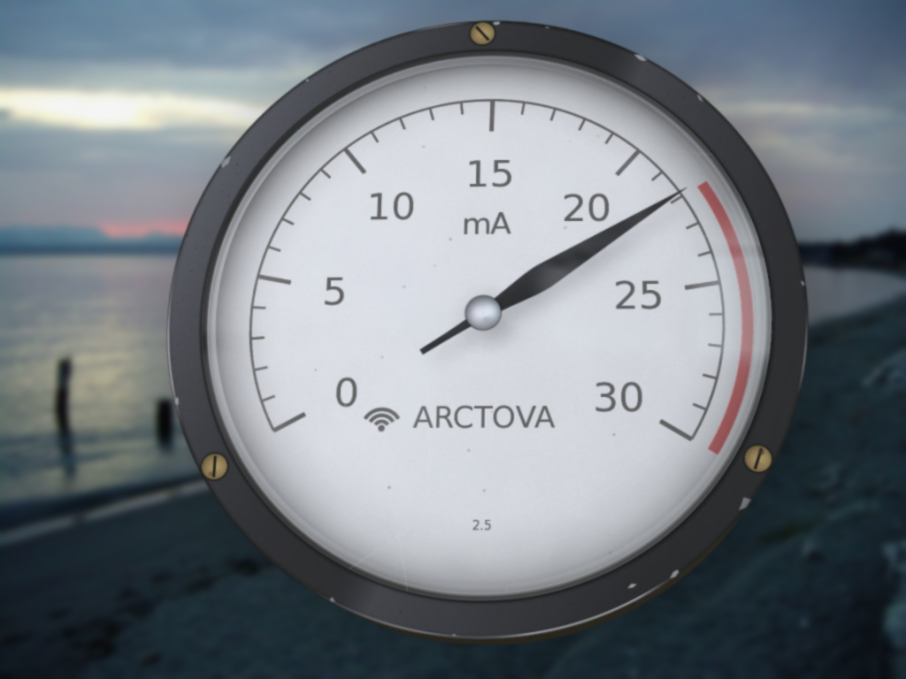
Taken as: 22 mA
